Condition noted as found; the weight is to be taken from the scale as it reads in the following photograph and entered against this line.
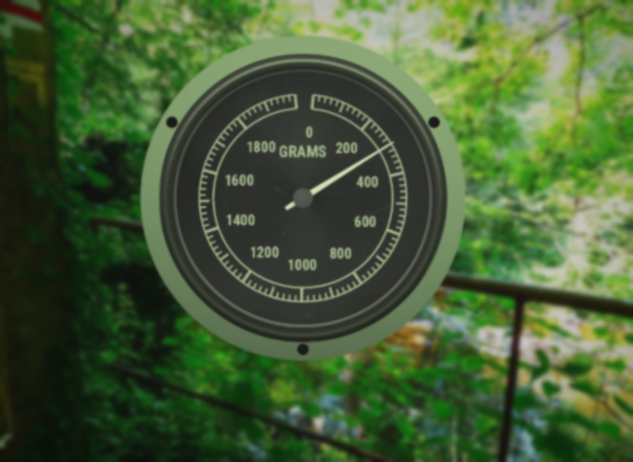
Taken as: 300 g
